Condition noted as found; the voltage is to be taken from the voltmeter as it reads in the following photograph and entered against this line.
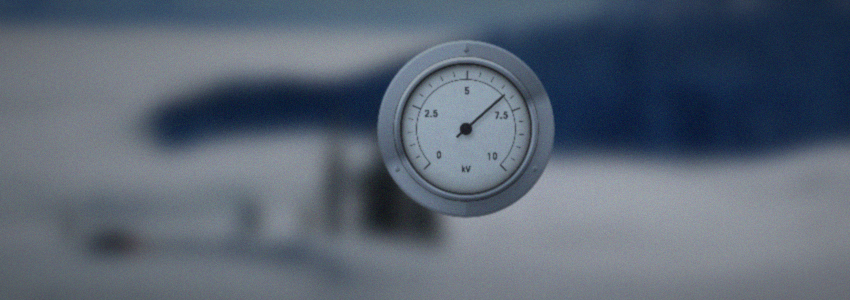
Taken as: 6.75 kV
